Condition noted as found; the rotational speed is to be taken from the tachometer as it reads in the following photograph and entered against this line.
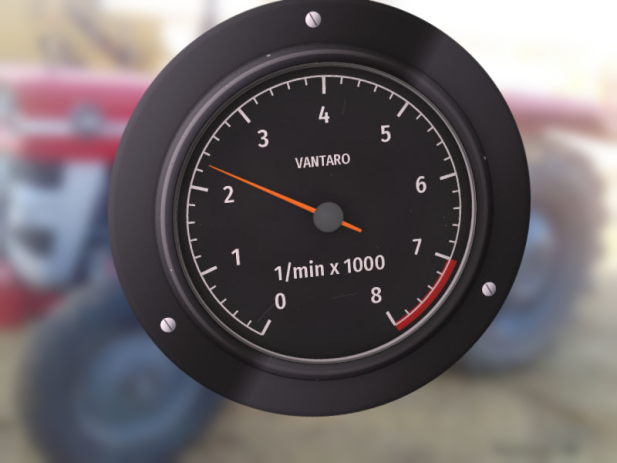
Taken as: 2300 rpm
